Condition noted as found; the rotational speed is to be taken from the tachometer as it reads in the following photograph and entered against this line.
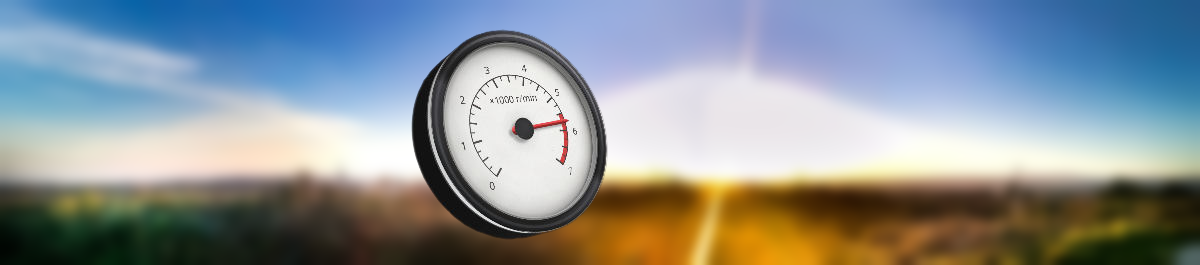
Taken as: 5750 rpm
